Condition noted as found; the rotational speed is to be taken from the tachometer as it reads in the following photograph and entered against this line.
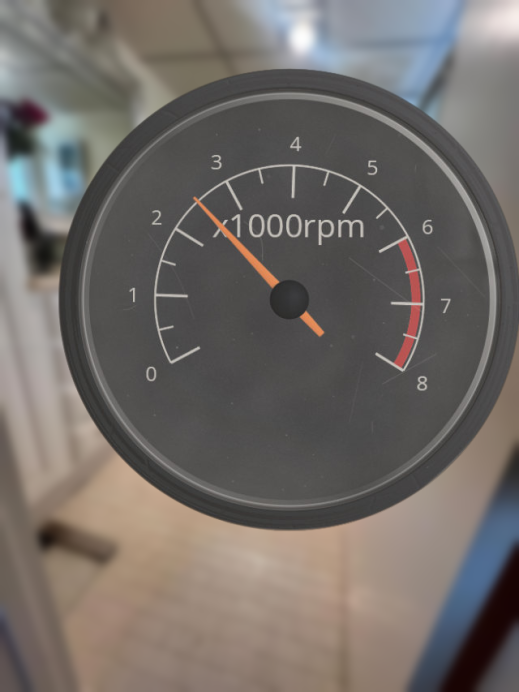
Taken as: 2500 rpm
